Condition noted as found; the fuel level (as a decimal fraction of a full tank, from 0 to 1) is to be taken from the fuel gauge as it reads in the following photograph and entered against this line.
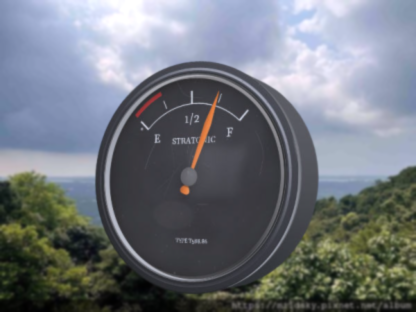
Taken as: 0.75
